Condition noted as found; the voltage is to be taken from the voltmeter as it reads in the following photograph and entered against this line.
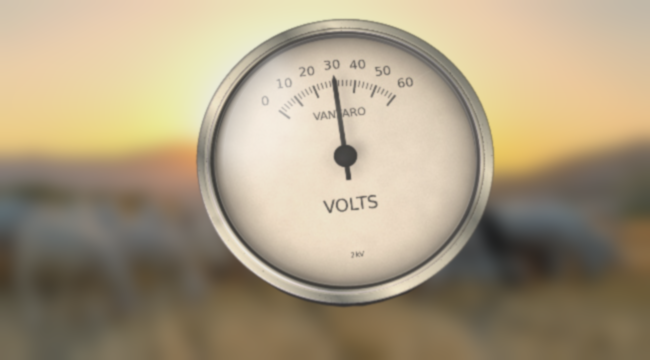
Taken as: 30 V
